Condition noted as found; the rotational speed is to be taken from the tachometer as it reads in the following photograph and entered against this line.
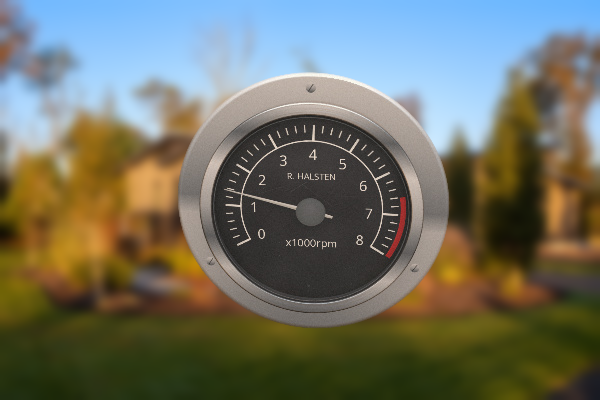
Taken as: 1400 rpm
